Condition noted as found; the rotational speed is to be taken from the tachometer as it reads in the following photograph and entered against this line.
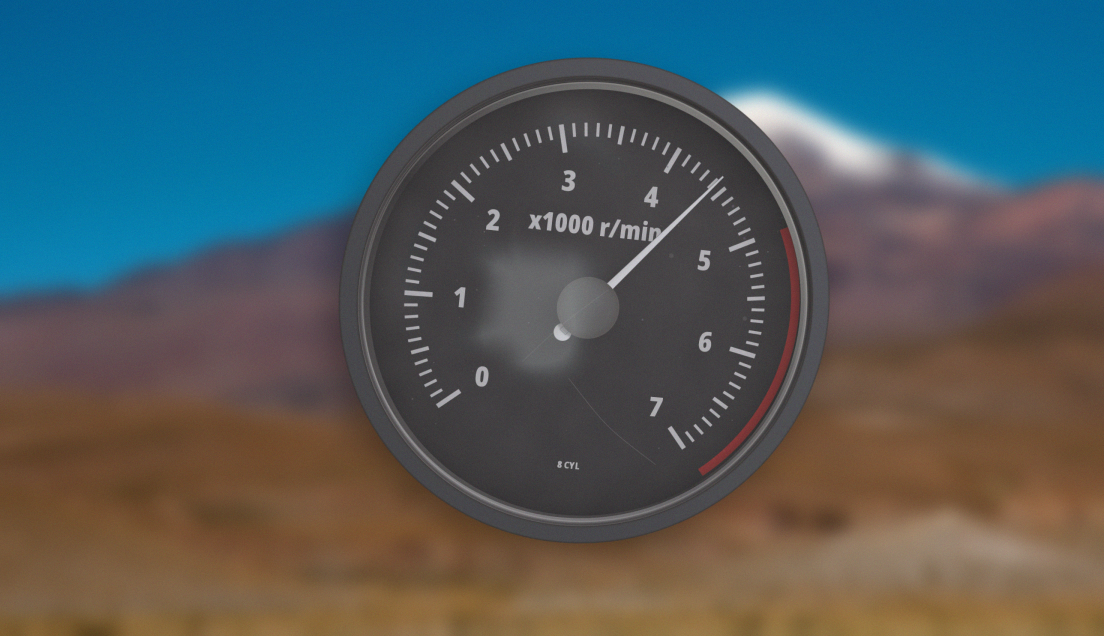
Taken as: 4400 rpm
